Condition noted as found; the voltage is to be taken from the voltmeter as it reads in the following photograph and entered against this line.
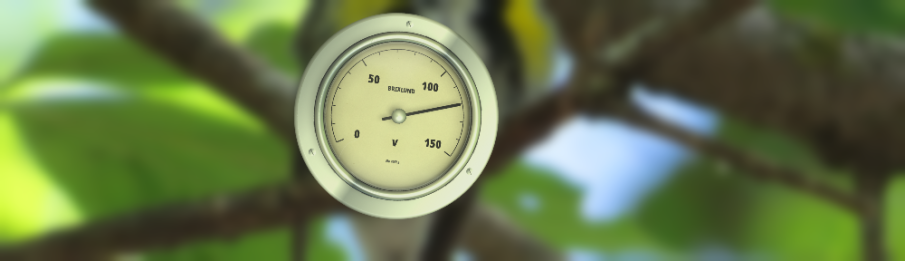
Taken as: 120 V
